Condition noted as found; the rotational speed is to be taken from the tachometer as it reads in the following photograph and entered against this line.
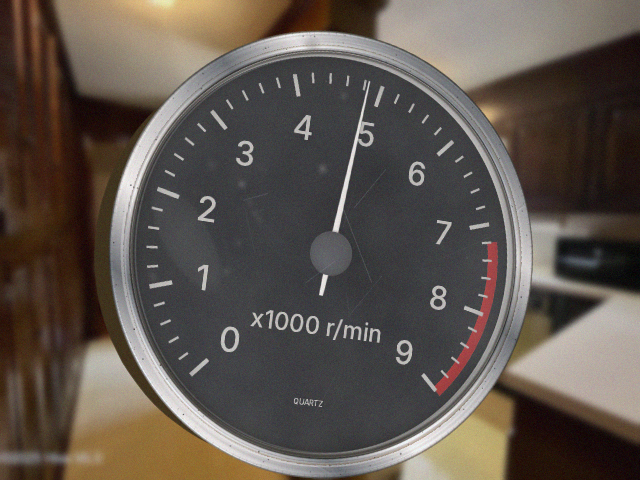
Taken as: 4800 rpm
